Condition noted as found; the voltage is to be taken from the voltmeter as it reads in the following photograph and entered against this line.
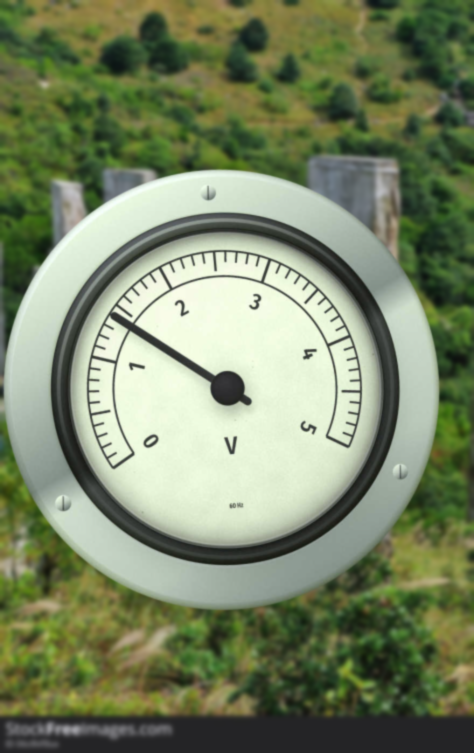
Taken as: 1.4 V
